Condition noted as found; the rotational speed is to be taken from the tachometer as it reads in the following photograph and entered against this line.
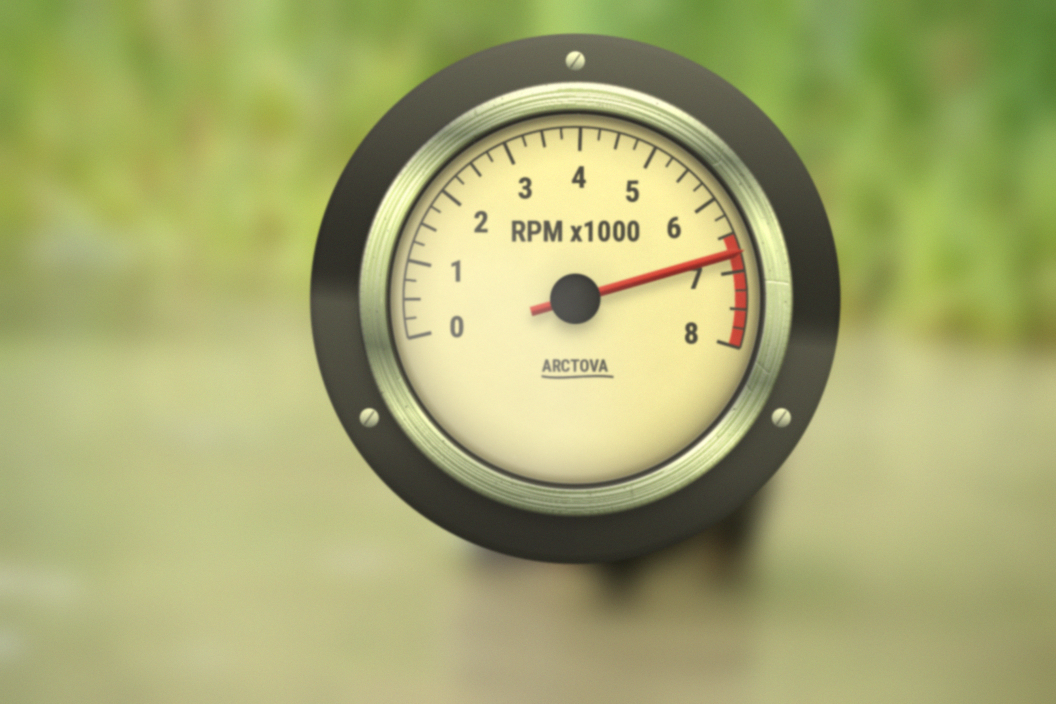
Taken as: 6750 rpm
